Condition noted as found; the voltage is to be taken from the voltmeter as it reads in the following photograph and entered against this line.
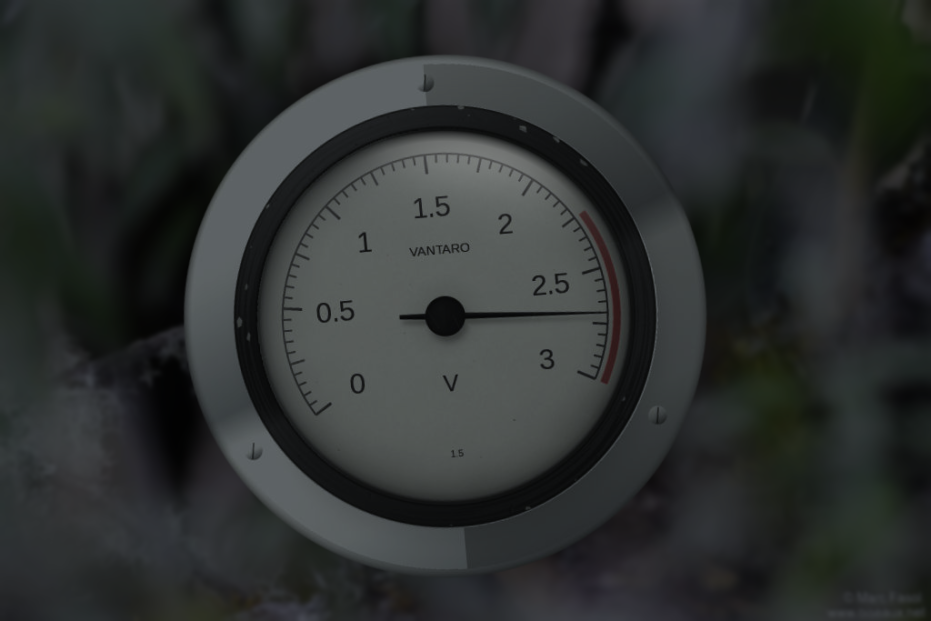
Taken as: 2.7 V
